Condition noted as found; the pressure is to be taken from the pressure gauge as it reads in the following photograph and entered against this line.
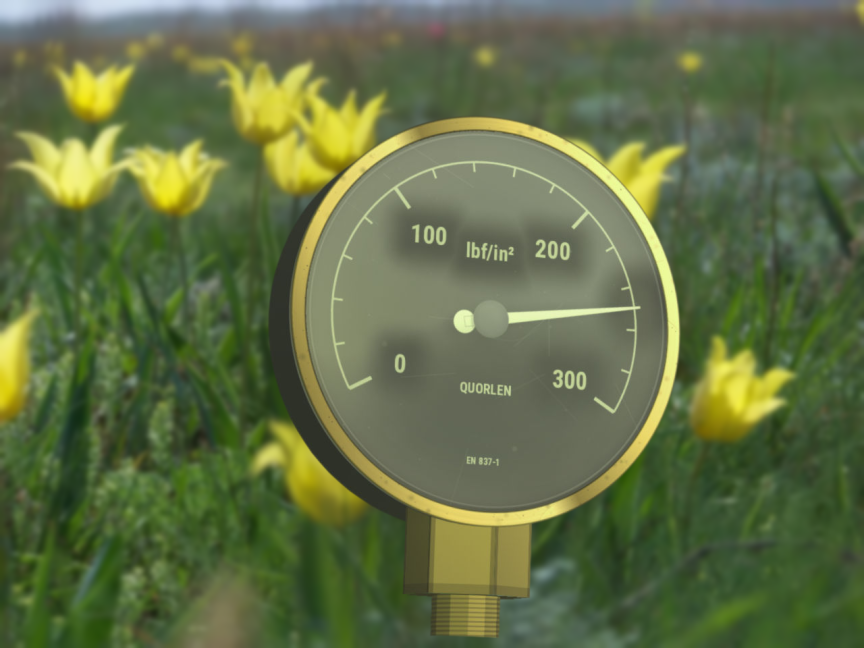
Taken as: 250 psi
